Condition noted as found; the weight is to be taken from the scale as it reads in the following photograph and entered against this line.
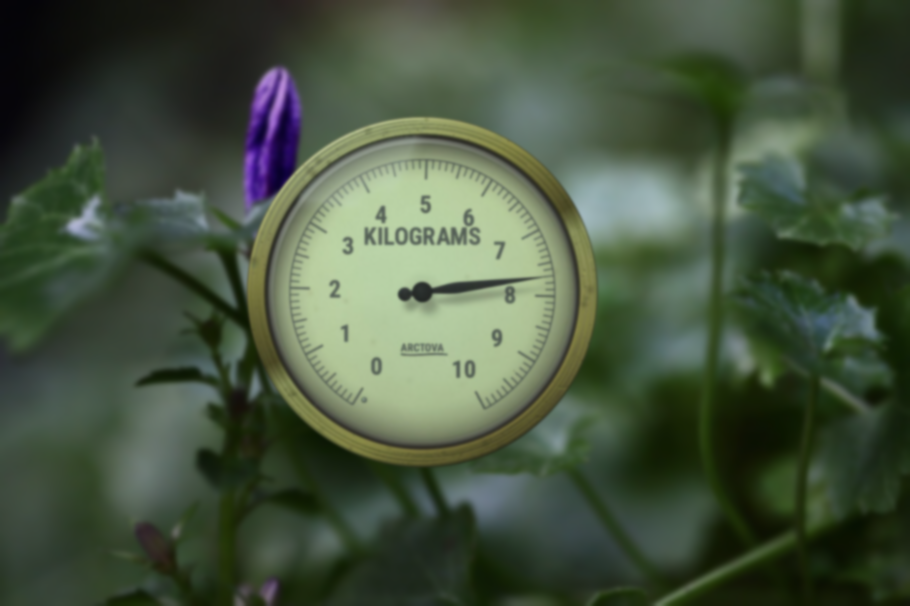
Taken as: 7.7 kg
